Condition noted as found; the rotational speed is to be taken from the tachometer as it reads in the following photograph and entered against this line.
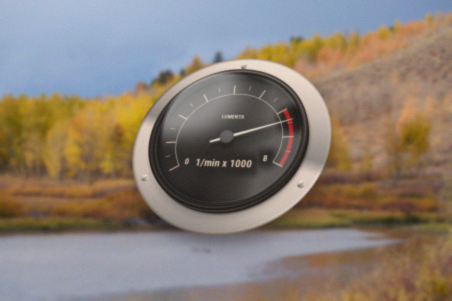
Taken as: 6500 rpm
